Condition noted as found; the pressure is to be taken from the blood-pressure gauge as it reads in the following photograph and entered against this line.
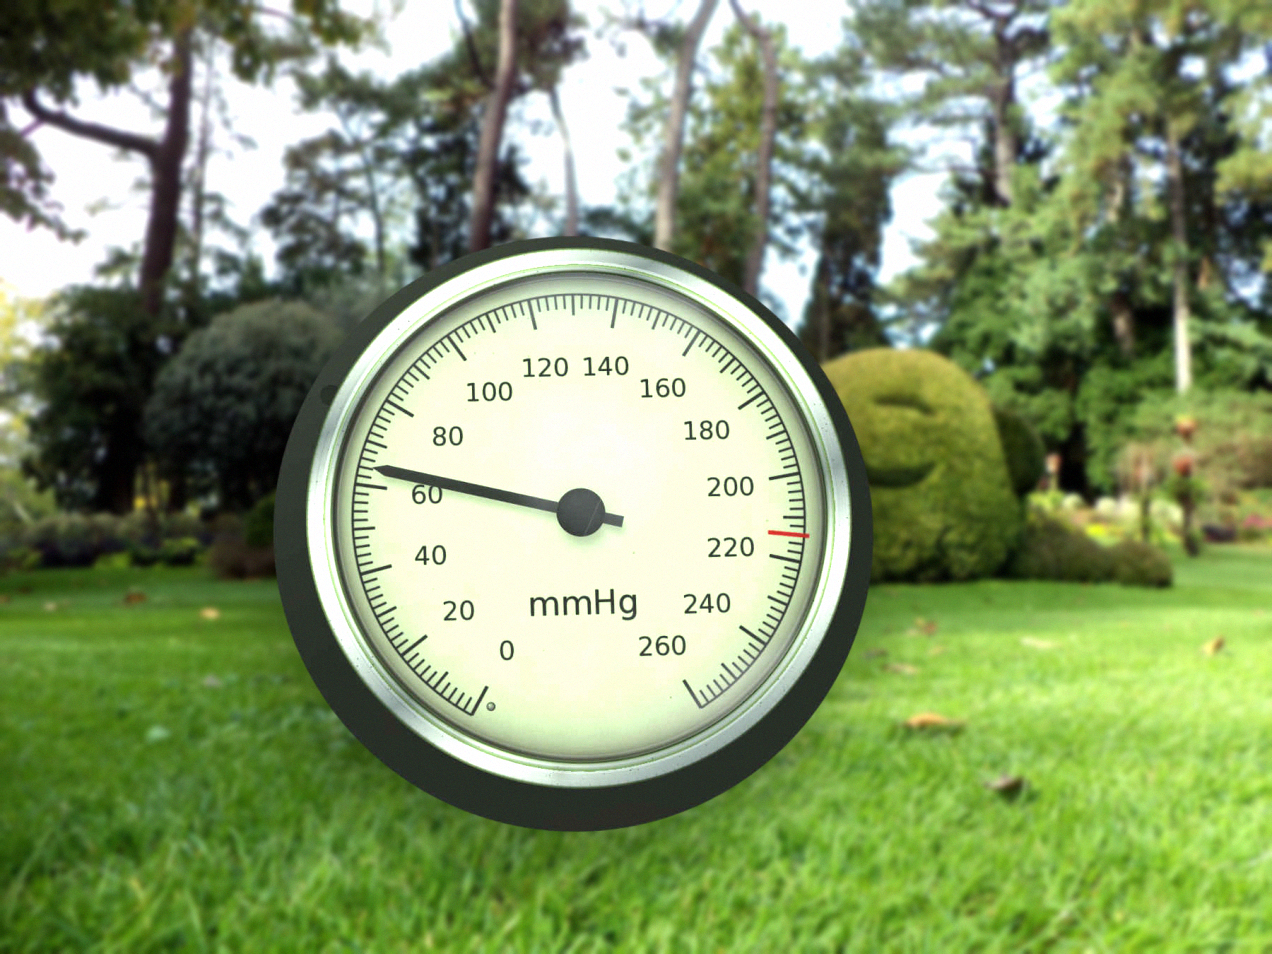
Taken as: 64 mmHg
